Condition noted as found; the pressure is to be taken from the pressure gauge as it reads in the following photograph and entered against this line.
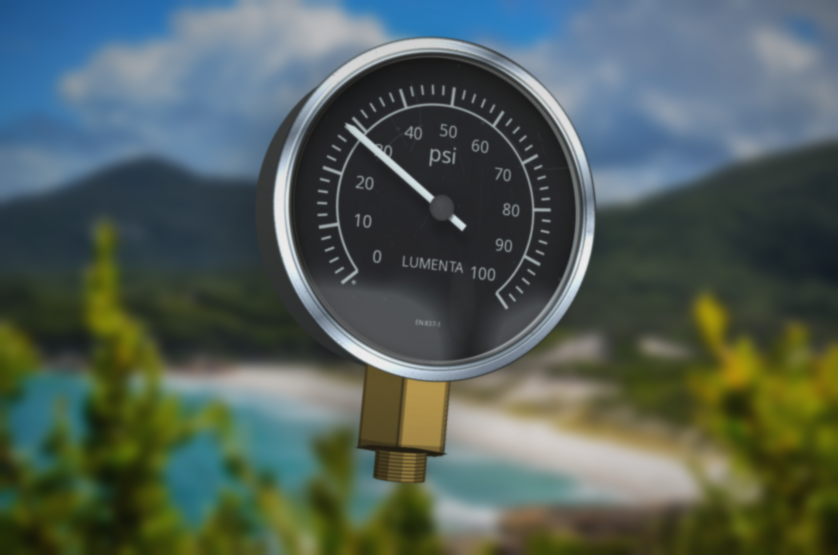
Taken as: 28 psi
